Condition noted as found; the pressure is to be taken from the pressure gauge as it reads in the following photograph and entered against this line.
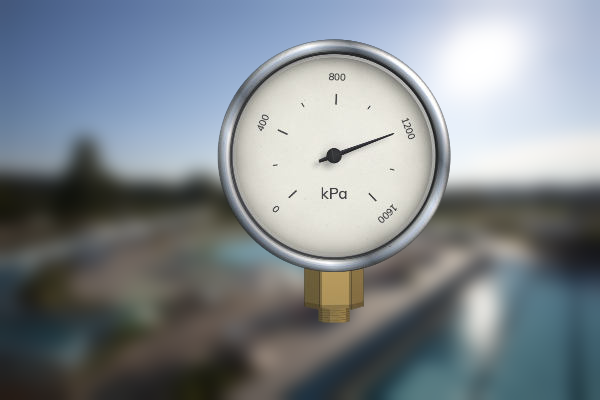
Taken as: 1200 kPa
